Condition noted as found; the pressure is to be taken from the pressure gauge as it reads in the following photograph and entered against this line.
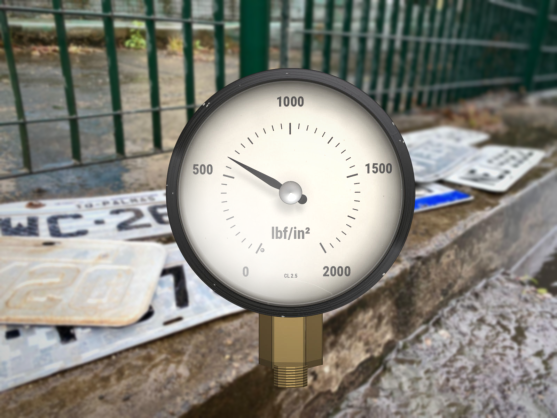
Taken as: 600 psi
